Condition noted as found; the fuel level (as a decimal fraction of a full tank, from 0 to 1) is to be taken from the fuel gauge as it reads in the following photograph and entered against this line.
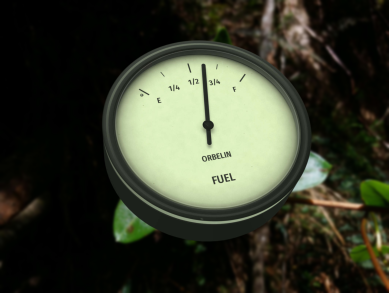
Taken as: 0.625
